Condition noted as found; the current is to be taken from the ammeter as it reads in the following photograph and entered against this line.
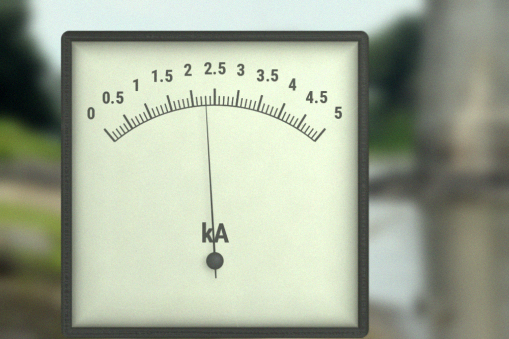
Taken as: 2.3 kA
